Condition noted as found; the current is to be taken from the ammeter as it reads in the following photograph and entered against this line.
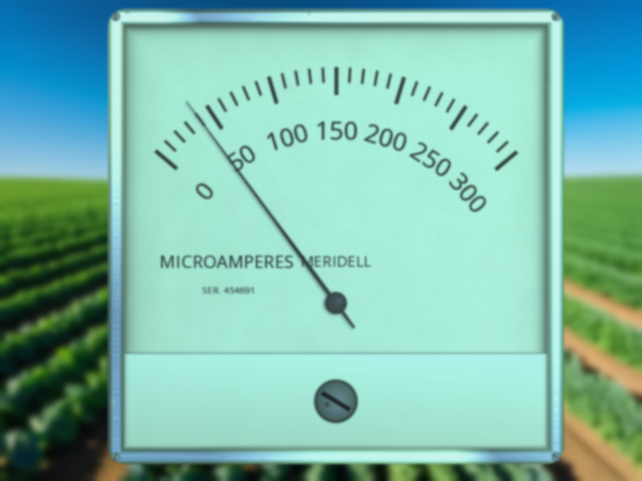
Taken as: 40 µA
